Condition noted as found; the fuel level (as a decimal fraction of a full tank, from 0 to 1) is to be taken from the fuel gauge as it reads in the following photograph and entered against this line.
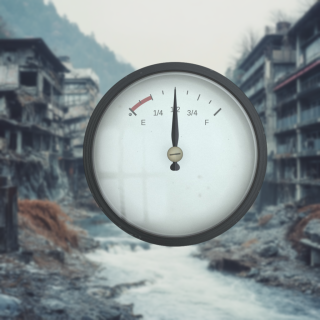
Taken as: 0.5
